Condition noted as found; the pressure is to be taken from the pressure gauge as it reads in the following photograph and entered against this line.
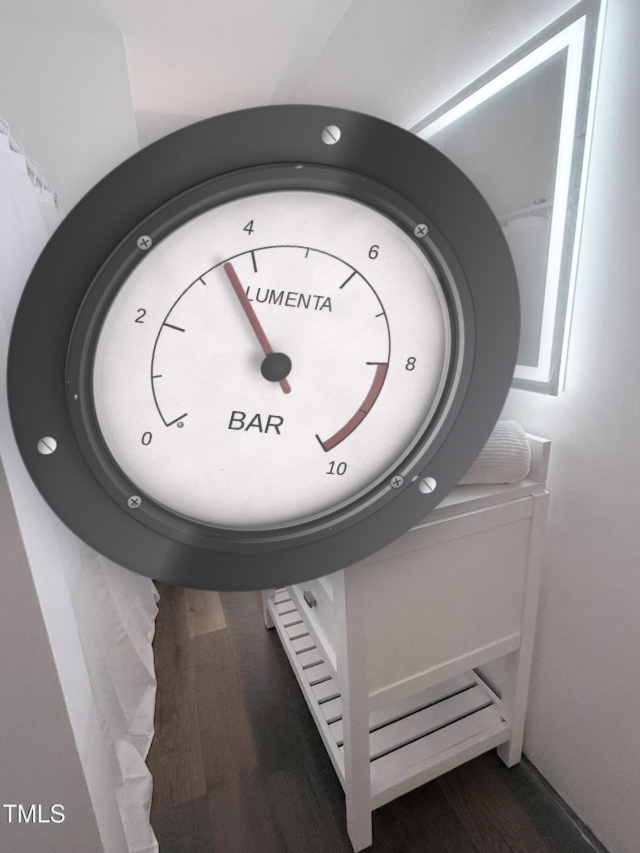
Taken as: 3.5 bar
